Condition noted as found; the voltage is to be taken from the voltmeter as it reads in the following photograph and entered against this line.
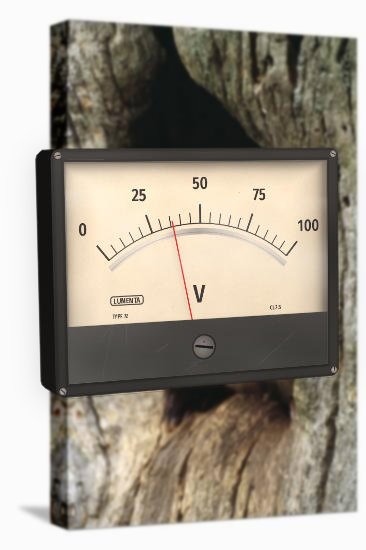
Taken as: 35 V
